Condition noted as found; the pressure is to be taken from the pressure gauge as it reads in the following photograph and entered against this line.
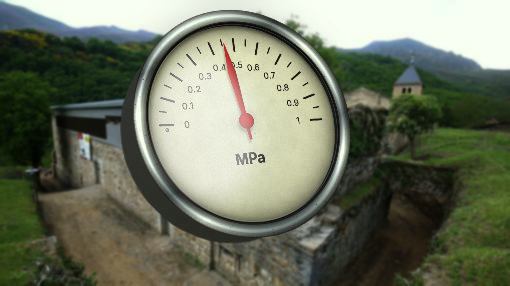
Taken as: 0.45 MPa
